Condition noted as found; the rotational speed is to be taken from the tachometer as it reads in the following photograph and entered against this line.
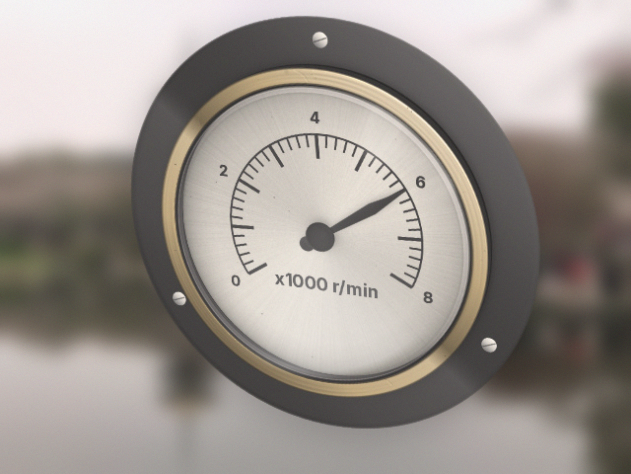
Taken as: 6000 rpm
